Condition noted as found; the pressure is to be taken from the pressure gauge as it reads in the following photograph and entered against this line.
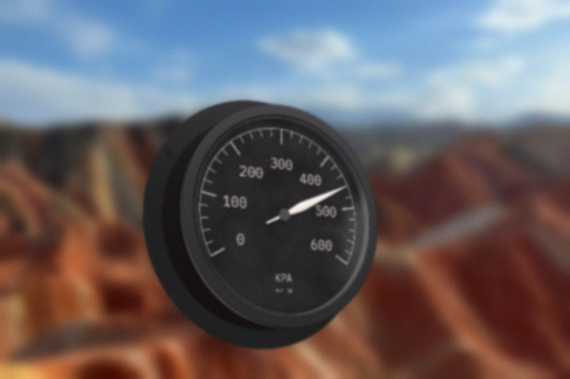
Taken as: 460 kPa
